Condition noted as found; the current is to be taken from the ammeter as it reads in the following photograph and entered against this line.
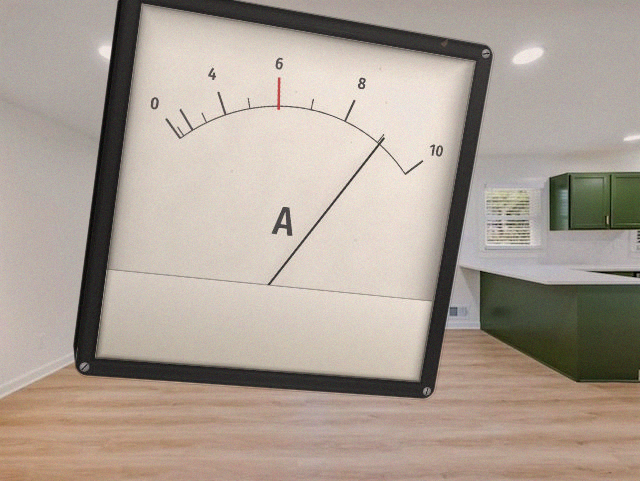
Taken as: 9 A
